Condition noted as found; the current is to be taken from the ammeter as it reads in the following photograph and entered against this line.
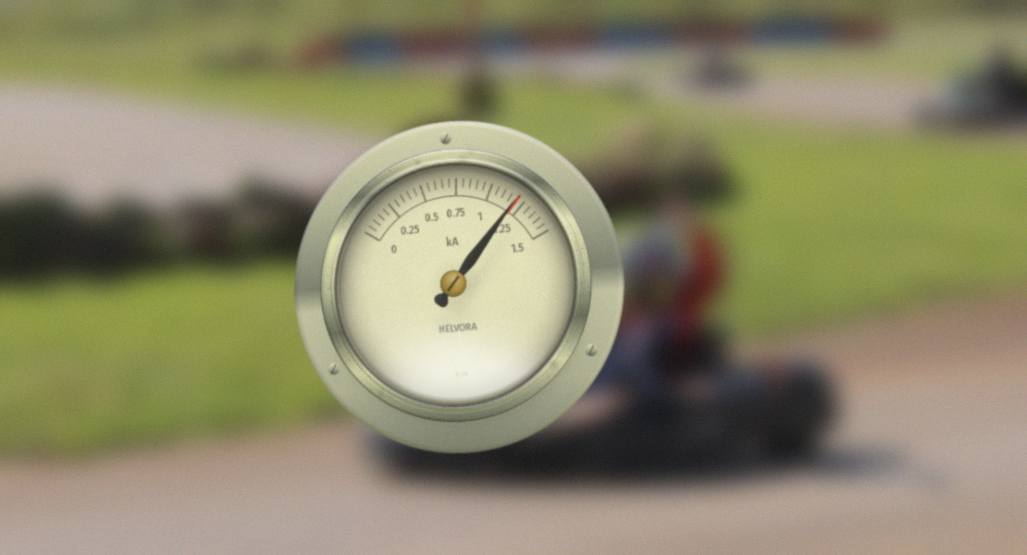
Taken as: 1.2 kA
